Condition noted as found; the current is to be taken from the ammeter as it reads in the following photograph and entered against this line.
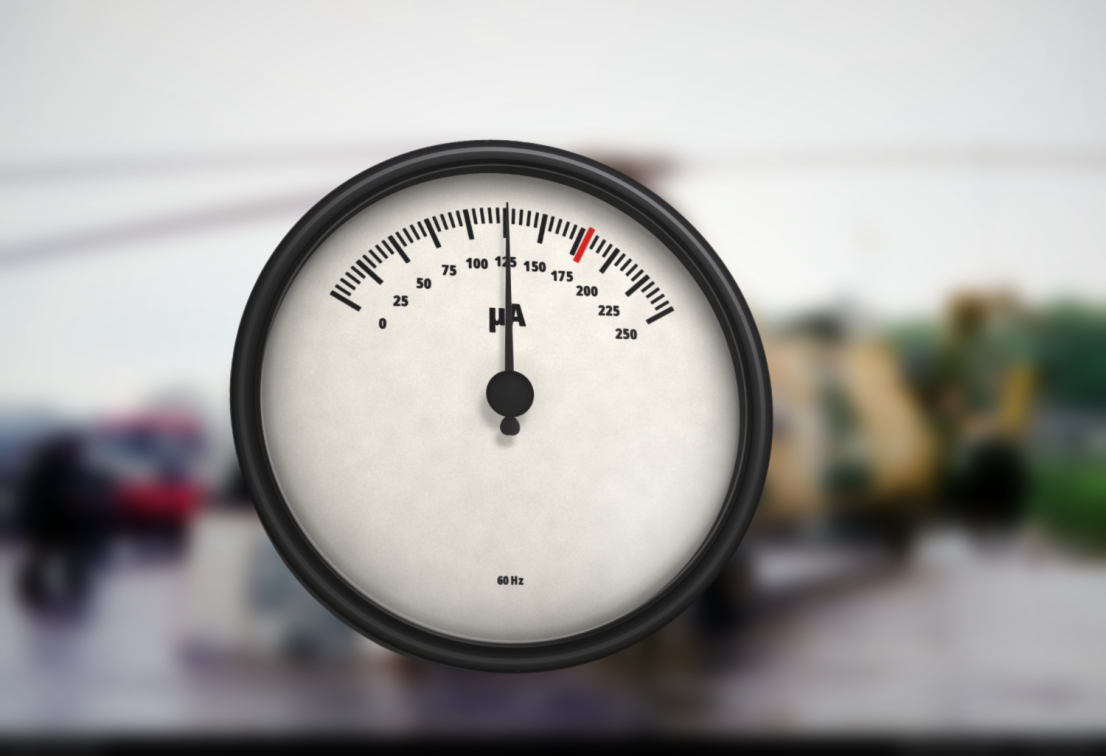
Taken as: 125 µA
